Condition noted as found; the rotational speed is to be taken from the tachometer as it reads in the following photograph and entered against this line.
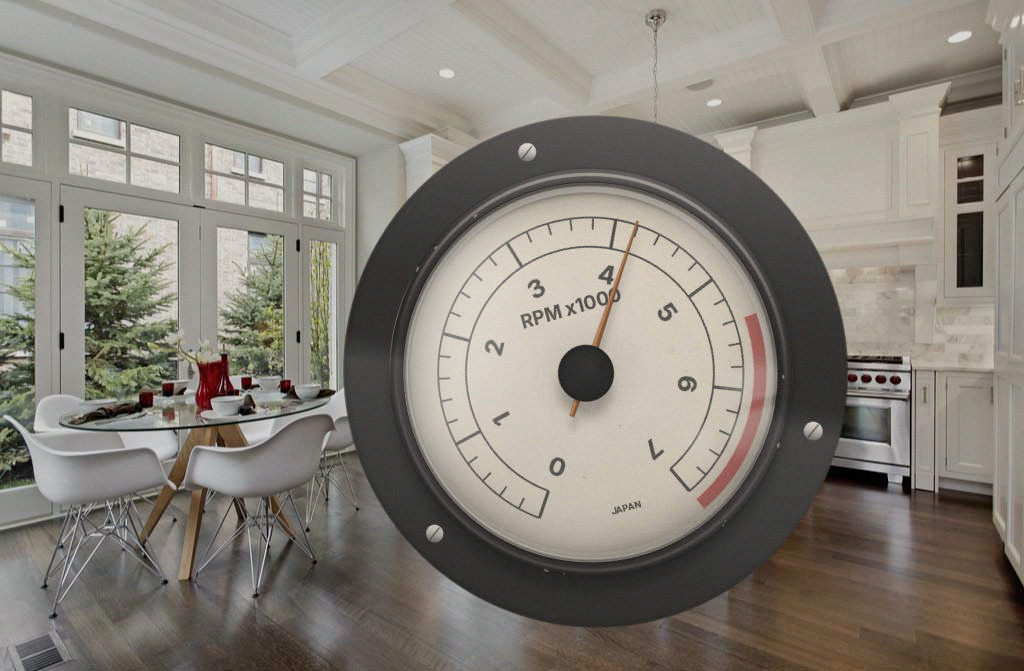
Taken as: 4200 rpm
